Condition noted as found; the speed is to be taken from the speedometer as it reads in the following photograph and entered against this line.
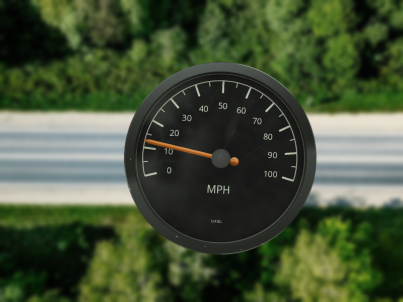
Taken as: 12.5 mph
